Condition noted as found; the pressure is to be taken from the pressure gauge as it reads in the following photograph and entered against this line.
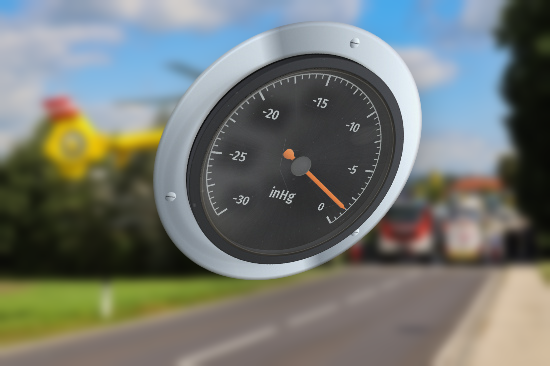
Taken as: -1.5 inHg
